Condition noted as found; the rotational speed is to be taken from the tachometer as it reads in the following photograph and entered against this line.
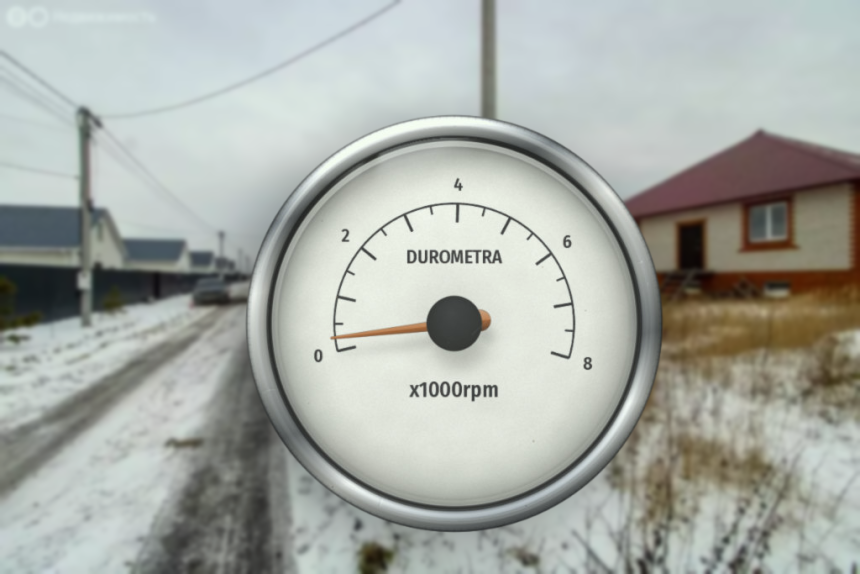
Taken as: 250 rpm
